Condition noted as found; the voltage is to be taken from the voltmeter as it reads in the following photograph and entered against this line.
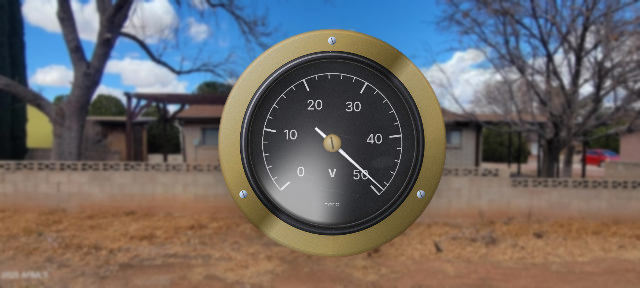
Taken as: 49 V
